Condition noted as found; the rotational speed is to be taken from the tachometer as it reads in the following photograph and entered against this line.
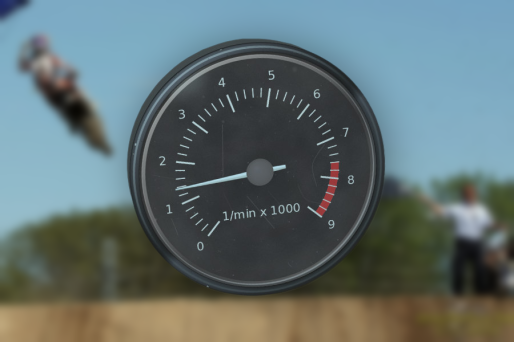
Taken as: 1400 rpm
